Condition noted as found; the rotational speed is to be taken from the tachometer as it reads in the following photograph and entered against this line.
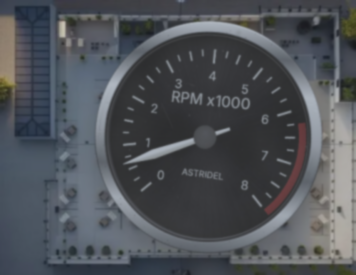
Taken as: 625 rpm
